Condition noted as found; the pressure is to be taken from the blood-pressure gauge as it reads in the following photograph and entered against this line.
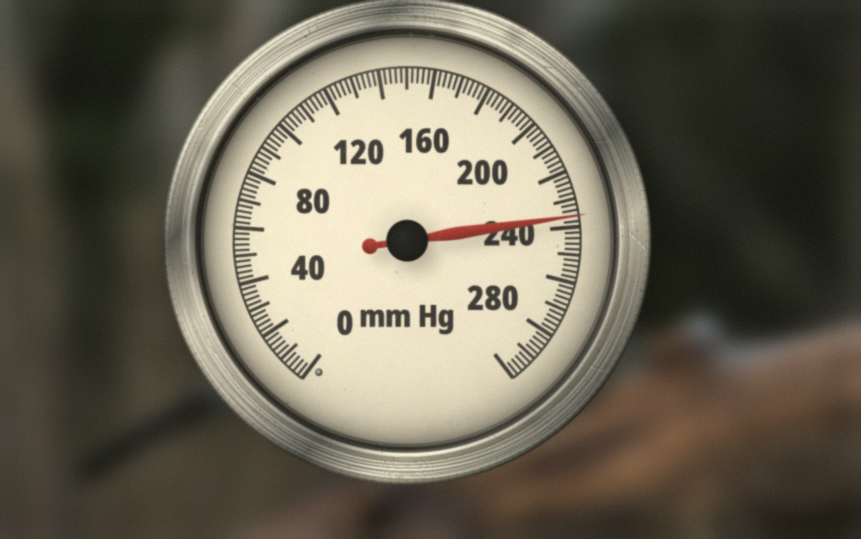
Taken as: 236 mmHg
